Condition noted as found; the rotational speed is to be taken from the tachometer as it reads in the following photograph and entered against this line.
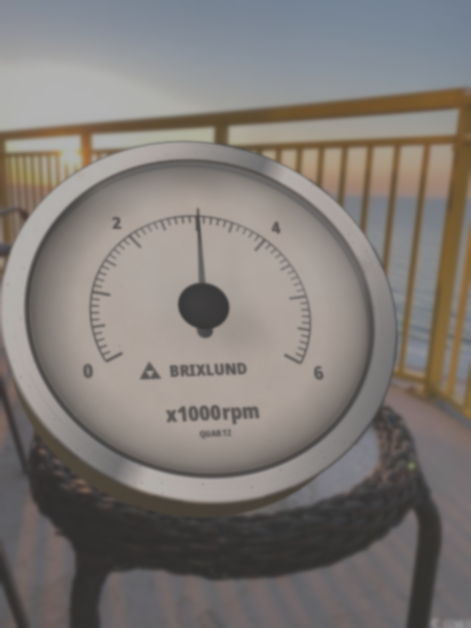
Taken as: 3000 rpm
